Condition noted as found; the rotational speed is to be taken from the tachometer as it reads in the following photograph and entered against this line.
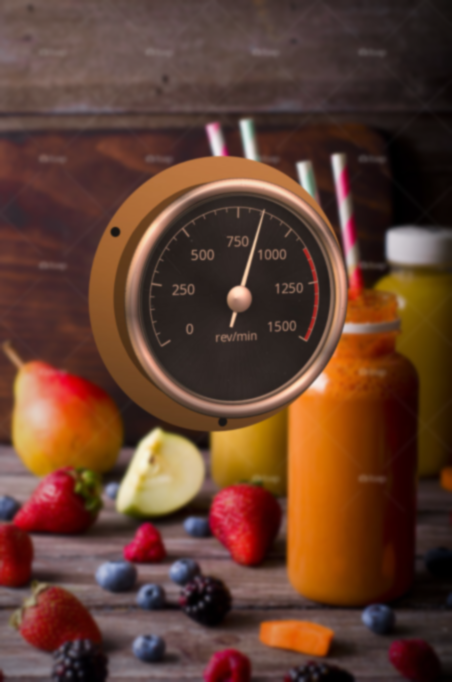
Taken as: 850 rpm
